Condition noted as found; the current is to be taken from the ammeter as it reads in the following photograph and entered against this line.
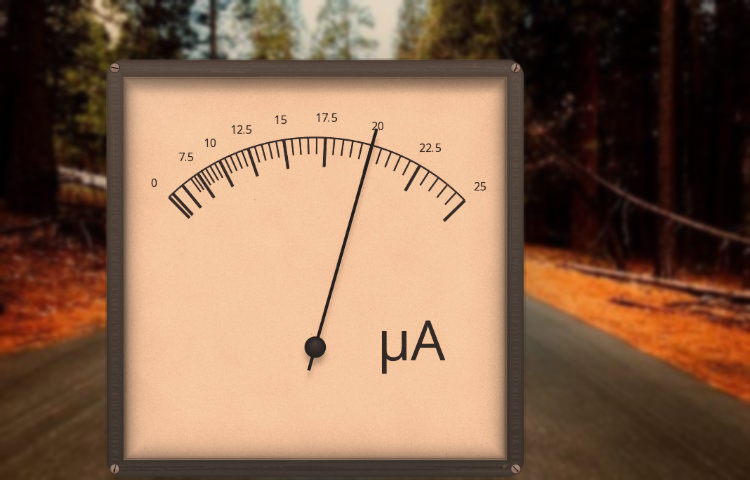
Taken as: 20 µA
